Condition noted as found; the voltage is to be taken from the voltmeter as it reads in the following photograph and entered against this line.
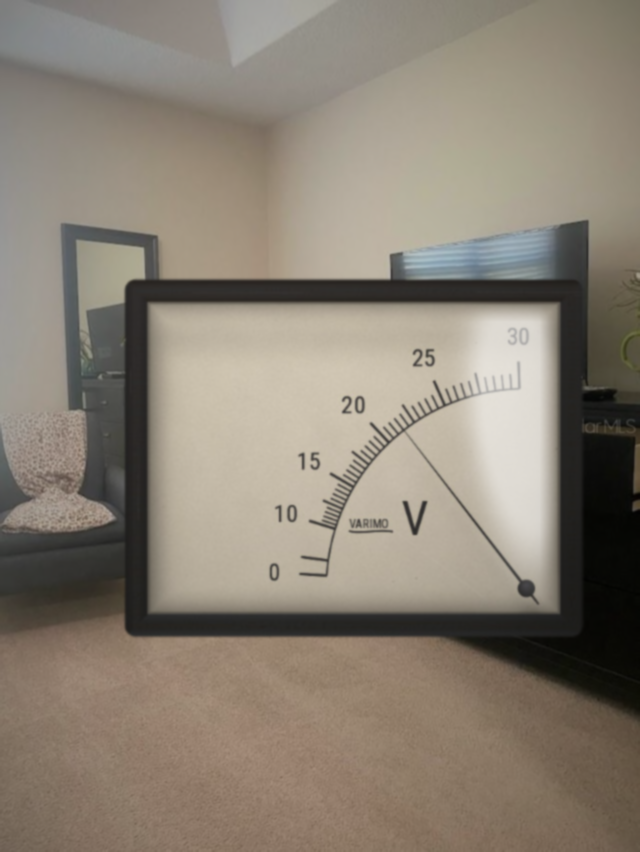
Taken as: 21.5 V
